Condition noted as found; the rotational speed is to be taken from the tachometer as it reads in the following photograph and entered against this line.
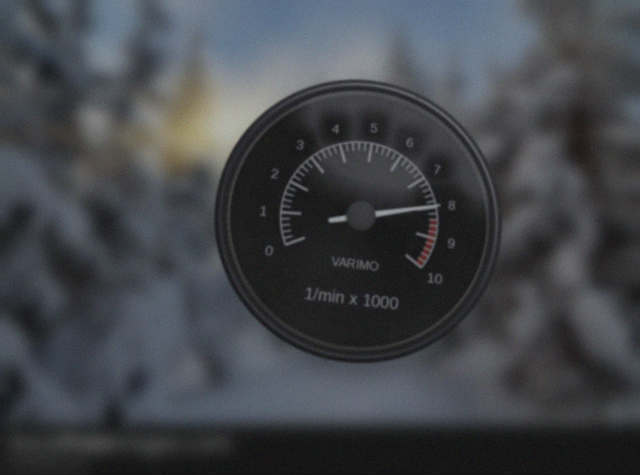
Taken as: 8000 rpm
